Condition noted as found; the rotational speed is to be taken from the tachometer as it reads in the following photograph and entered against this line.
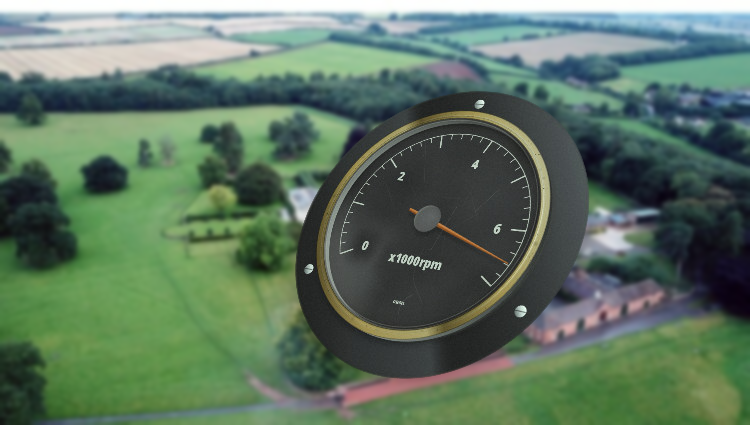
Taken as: 6600 rpm
